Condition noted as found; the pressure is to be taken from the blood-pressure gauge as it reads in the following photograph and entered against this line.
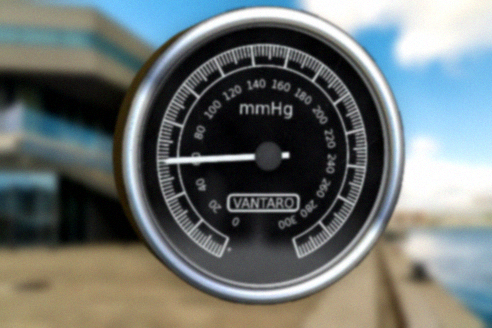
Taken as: 60 mmHg
